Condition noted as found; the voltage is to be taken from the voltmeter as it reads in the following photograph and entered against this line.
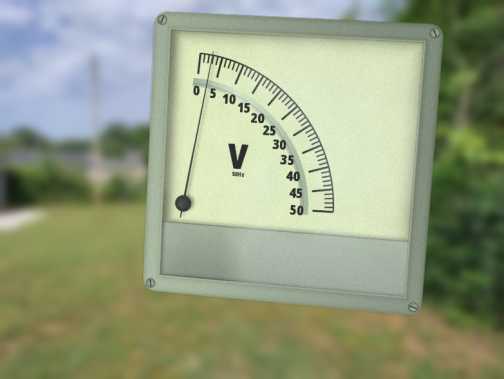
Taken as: 3 V
